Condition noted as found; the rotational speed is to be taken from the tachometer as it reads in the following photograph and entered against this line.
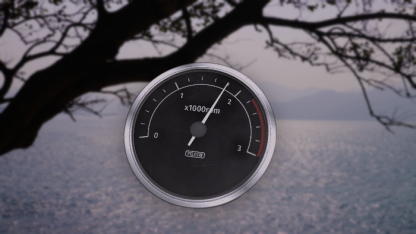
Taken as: 1800 rpm
